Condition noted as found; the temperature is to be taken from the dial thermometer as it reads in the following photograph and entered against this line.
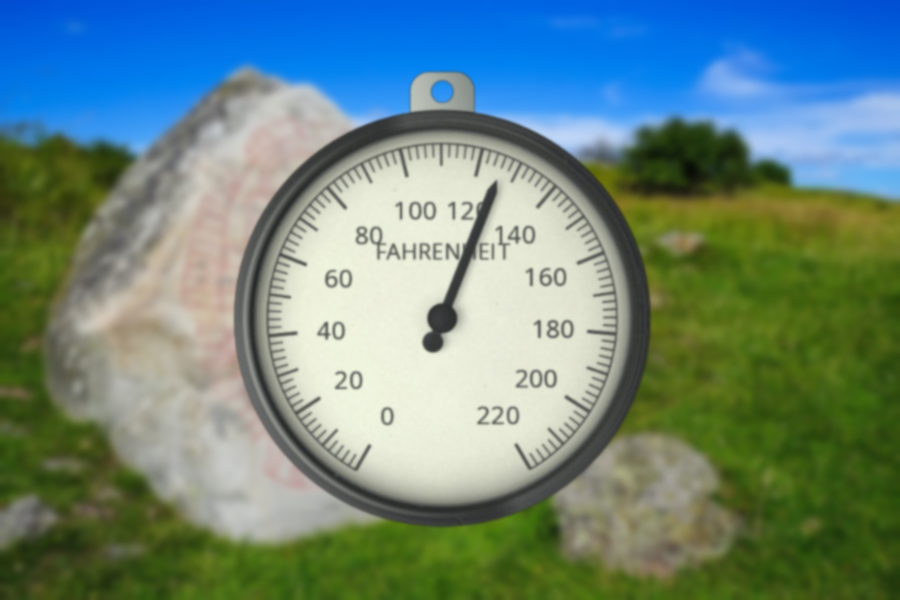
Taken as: 126 °F
